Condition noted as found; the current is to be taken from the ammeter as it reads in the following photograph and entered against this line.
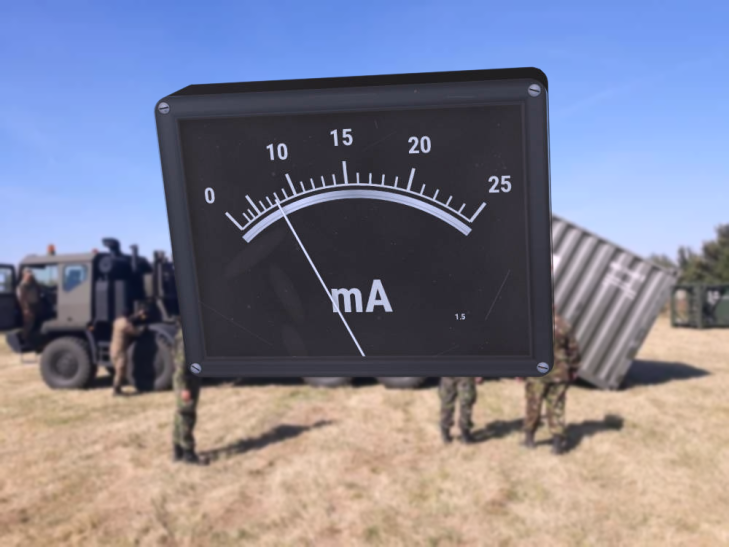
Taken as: 8 mA
